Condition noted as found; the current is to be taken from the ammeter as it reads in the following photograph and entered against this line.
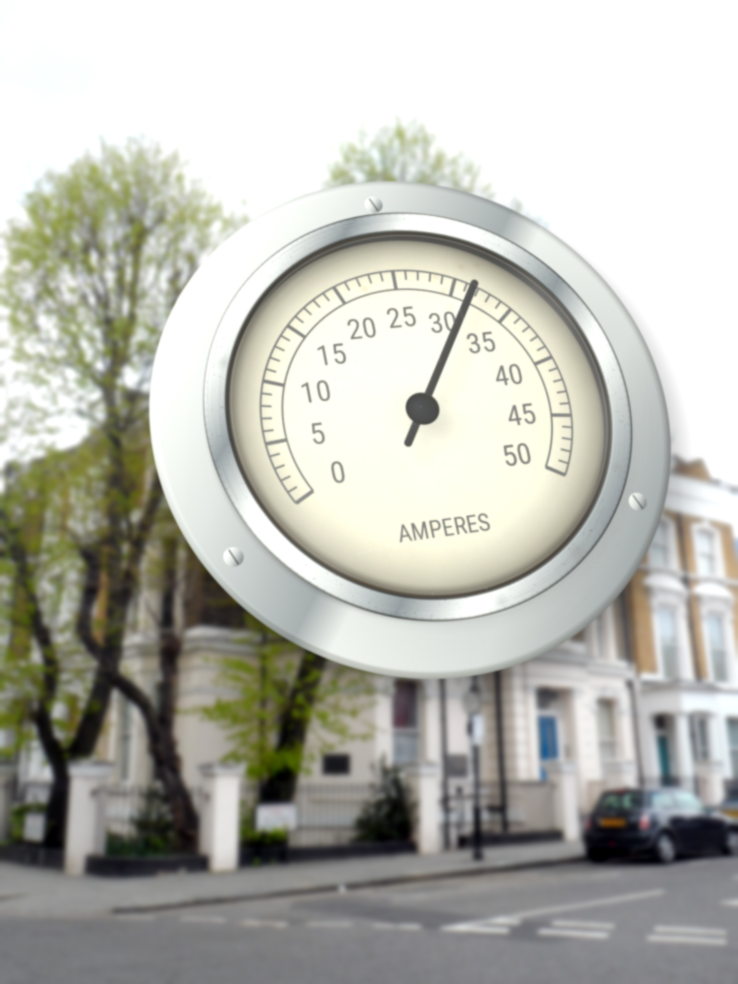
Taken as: 31.5 A
